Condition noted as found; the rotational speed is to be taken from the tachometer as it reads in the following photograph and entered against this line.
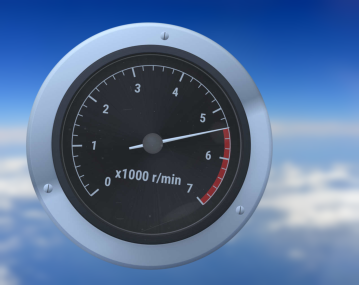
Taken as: 5400 rpm
